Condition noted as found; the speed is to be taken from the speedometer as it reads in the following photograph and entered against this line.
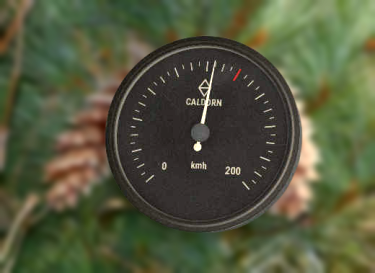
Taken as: 105 km/h
